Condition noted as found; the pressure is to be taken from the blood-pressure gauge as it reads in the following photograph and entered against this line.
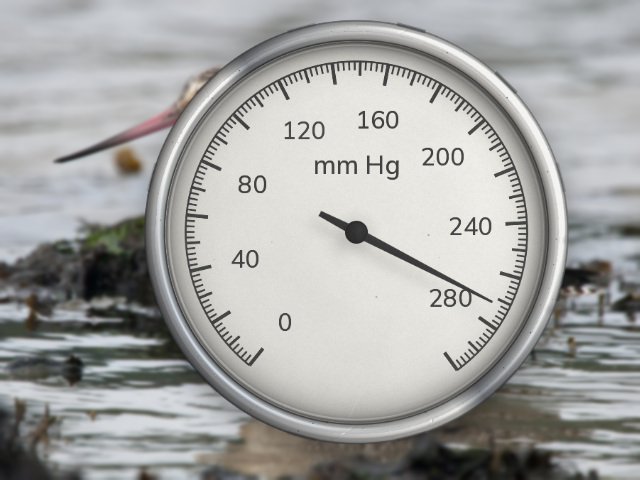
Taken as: 272 mmHg
